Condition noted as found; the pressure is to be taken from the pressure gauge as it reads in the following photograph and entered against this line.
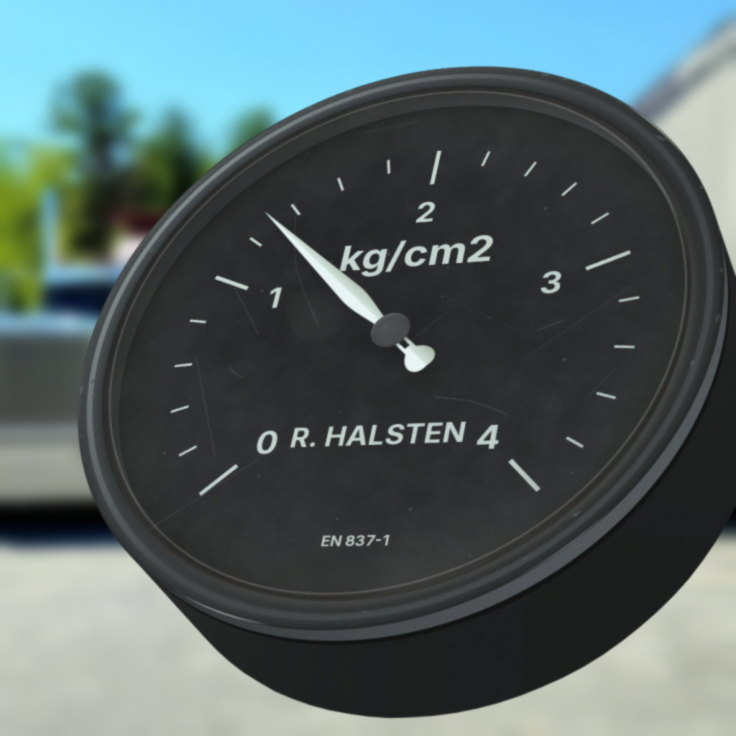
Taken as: 1.3 kg/cm²
